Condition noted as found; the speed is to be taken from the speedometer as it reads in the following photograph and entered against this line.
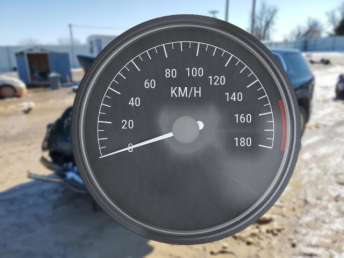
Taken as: 0 km/h
